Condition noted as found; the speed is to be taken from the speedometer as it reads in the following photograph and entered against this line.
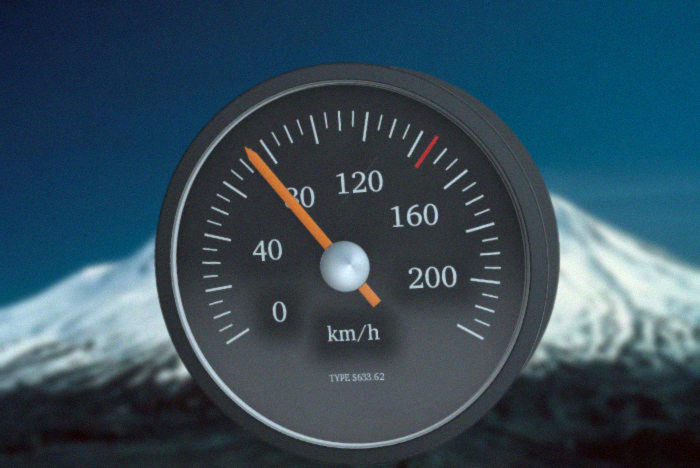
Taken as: 75 km/h
